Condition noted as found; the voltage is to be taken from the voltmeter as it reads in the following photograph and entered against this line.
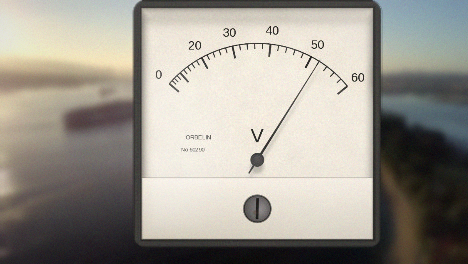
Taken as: 52 V
